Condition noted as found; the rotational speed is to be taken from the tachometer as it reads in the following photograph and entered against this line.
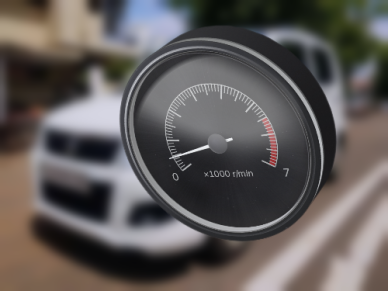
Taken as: 500 rpm
